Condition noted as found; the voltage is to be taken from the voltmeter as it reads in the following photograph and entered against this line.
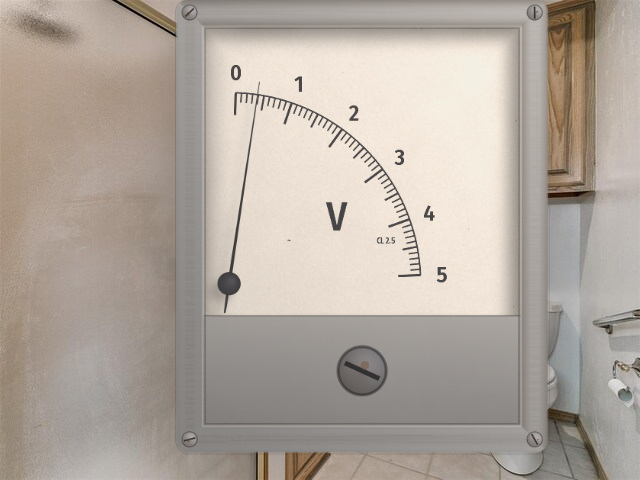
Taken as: 0.4 V
